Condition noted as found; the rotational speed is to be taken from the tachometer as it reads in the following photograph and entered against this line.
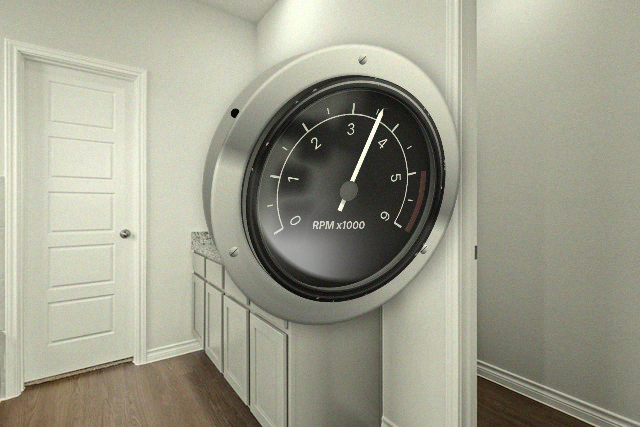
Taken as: 3500 rpm
